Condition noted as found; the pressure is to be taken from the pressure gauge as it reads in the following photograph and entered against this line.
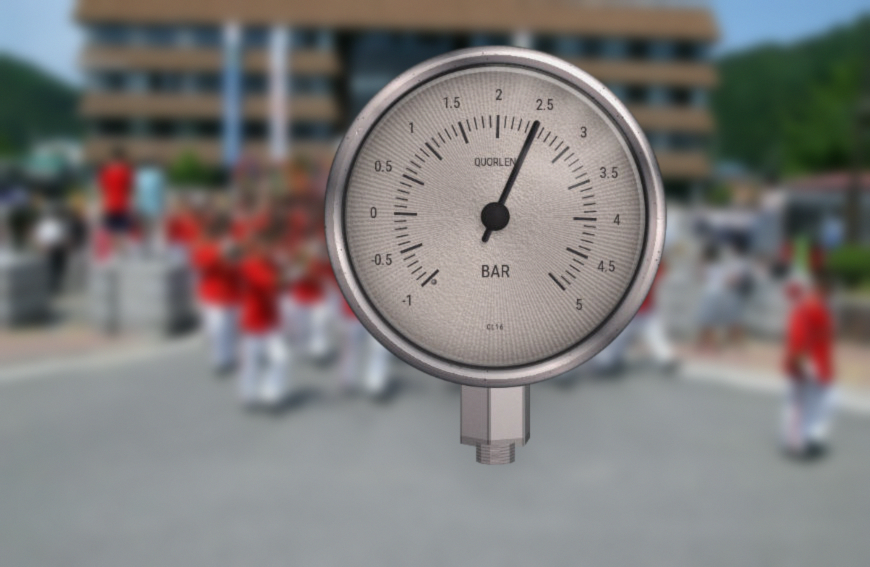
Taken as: 2.5 bar
